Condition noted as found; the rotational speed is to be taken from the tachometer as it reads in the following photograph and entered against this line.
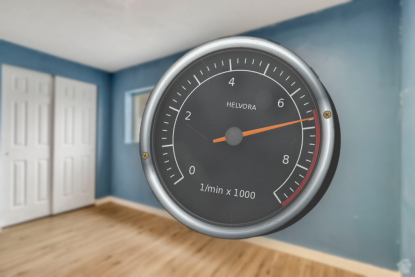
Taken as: 6800 rpm
